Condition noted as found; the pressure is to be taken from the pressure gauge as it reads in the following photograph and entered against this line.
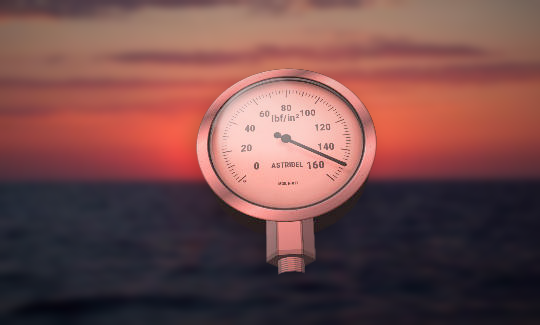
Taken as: 150 psi
